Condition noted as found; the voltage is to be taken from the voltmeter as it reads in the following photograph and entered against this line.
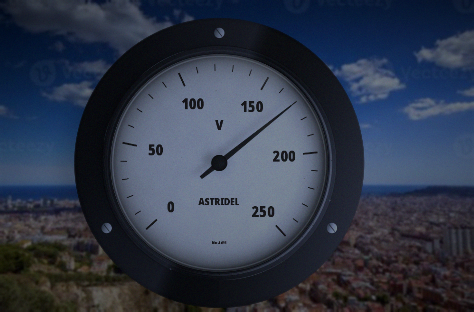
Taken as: 170 V
